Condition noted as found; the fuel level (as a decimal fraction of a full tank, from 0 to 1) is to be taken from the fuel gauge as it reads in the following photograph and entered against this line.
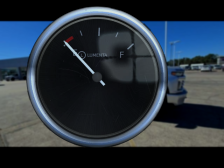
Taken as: 0
